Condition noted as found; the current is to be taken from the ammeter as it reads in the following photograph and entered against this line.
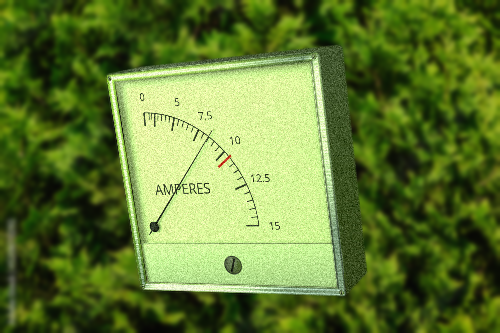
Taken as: 8.5 A
